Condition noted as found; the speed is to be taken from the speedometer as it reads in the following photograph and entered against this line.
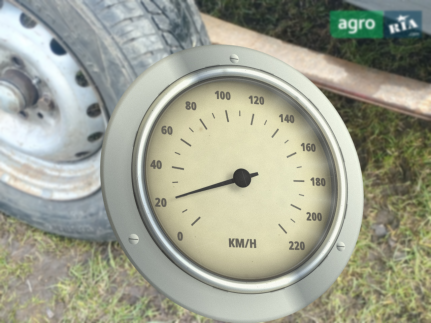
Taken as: 20 km/h
